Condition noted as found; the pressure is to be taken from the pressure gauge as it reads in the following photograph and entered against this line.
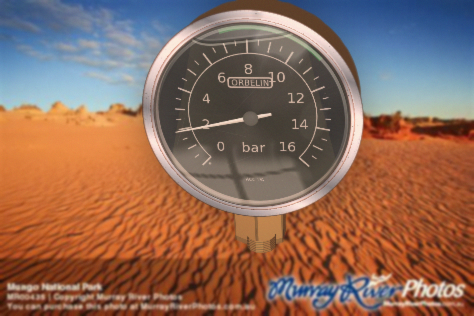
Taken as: 2 bar
